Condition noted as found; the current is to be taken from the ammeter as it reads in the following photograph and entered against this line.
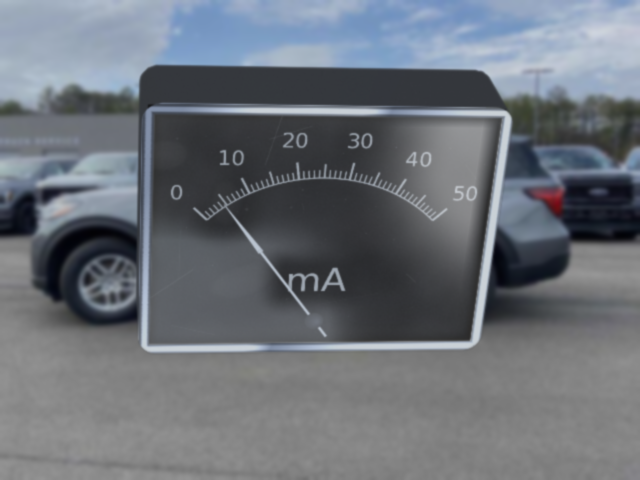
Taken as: 5 mA
